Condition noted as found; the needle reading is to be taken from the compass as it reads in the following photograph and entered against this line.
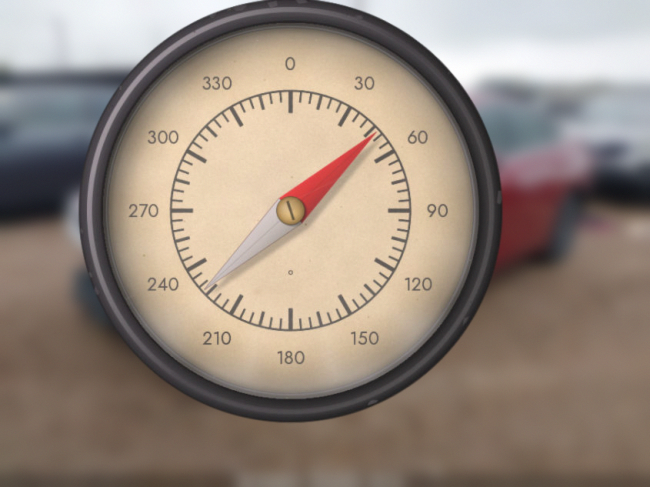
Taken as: 47.5 °
